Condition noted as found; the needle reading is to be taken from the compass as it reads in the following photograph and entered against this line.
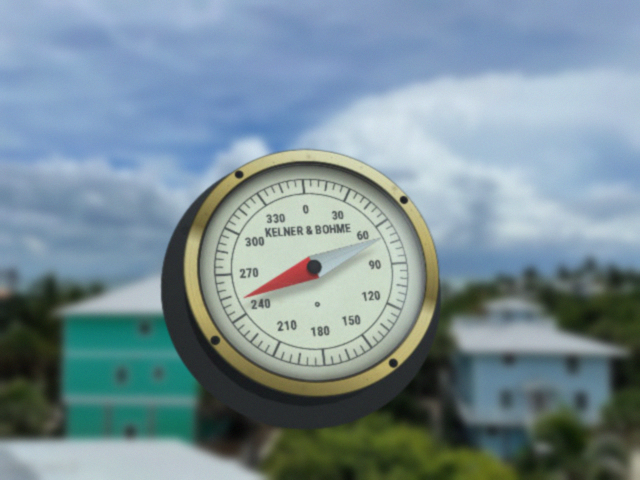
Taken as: 250 °
